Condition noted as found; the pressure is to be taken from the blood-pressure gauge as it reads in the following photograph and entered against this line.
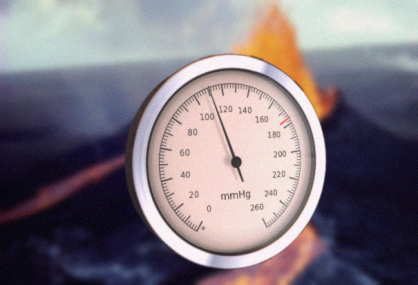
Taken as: 110 mmHg
